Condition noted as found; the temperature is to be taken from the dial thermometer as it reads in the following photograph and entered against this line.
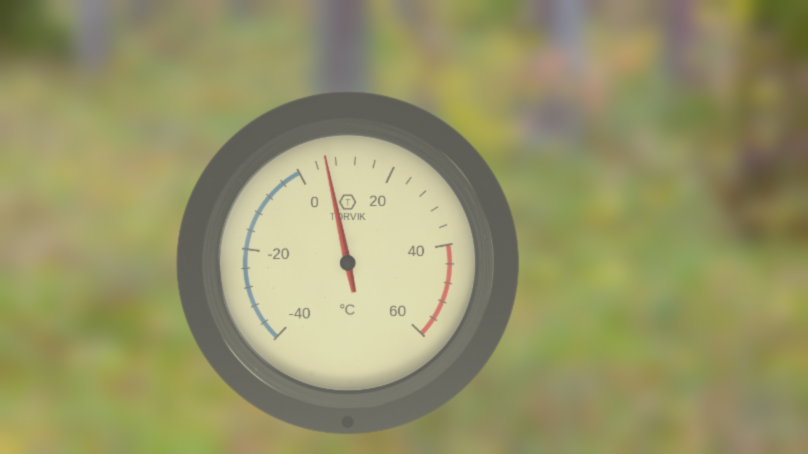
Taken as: 6 °C
